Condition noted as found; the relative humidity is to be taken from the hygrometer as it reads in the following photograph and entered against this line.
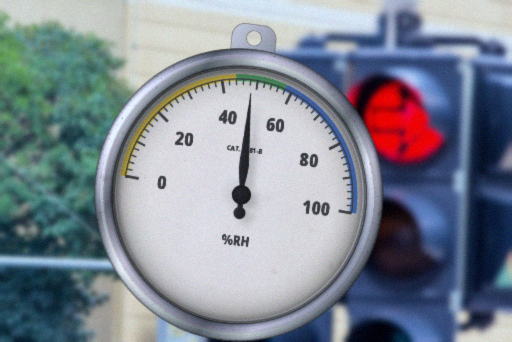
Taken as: 48 %
